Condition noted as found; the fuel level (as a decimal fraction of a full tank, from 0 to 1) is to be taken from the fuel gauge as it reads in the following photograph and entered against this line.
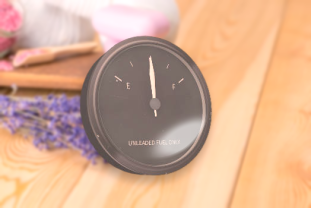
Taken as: 0.5
